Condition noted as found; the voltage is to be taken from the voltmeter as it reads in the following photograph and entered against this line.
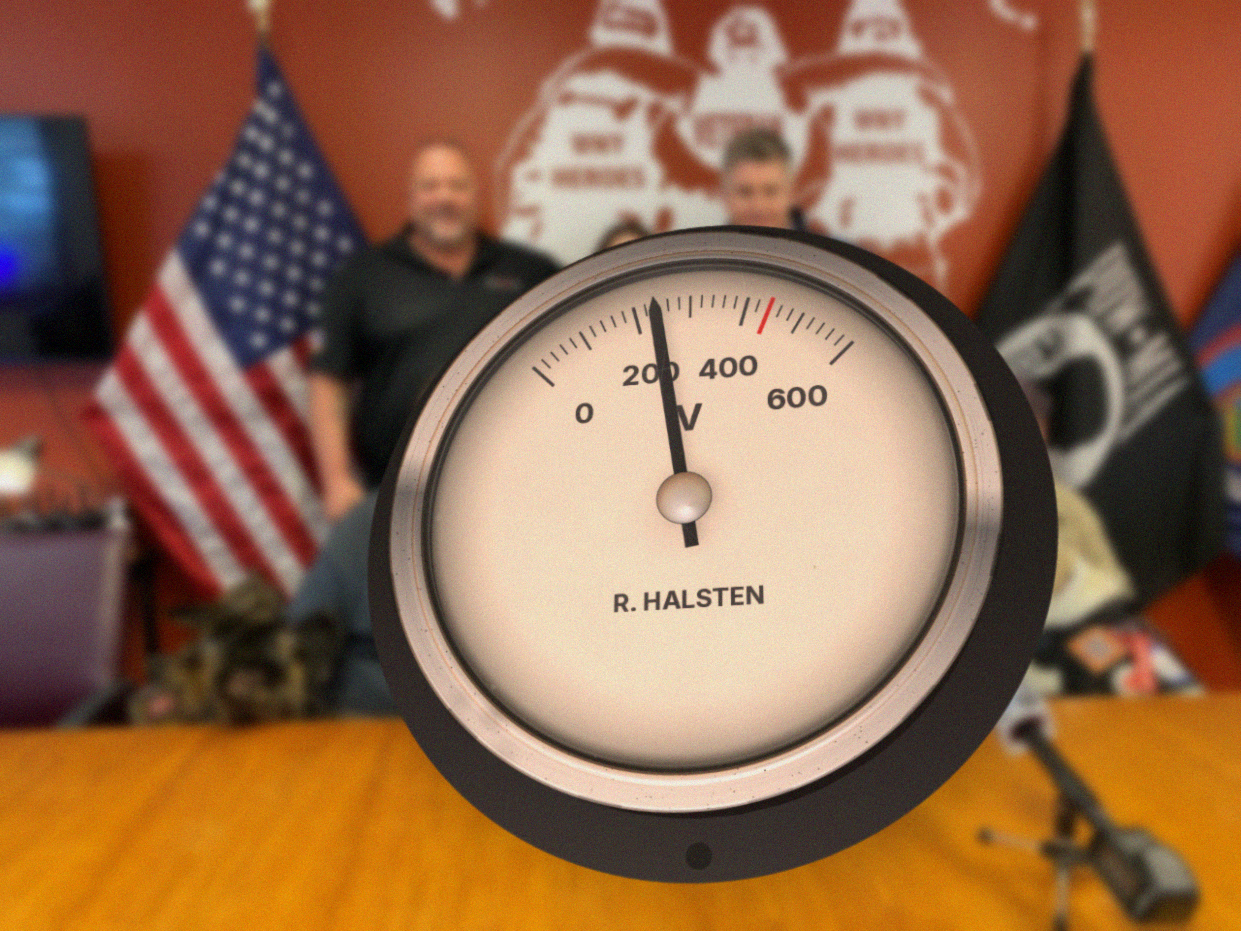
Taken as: 240 V
